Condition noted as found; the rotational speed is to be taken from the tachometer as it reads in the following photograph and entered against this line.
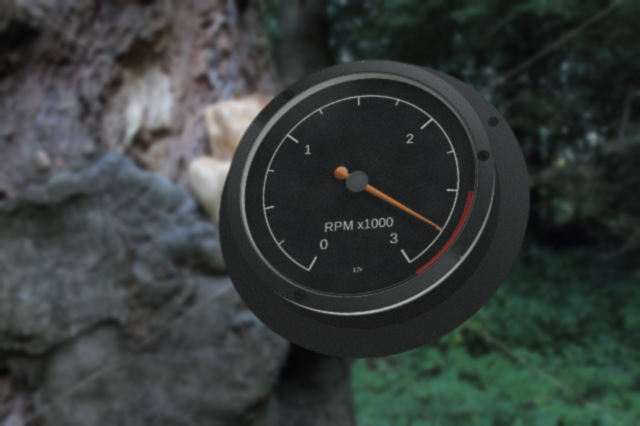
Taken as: 2750 rpm
